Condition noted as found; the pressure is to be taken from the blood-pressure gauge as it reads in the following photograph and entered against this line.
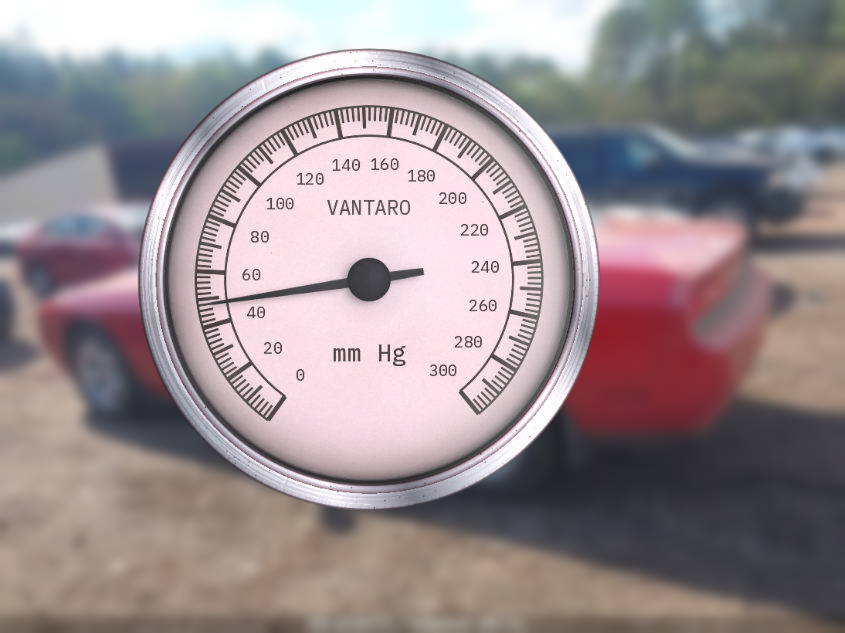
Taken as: 48 mmHg
